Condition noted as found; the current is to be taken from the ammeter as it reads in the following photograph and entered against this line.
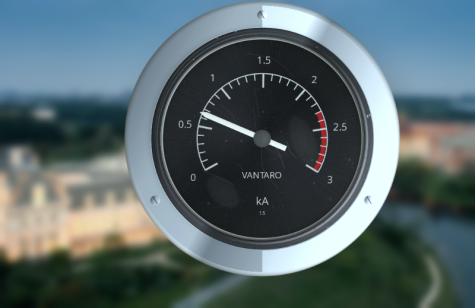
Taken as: 0.65 kA
